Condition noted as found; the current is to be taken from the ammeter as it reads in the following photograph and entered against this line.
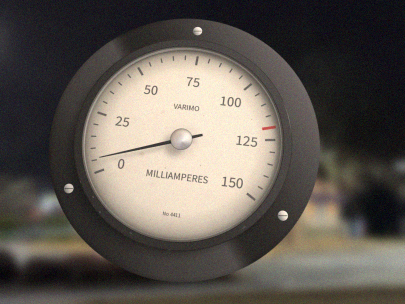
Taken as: 5 mA
